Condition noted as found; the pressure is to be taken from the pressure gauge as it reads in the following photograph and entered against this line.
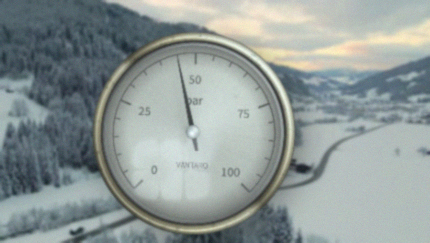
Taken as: 45 bar
